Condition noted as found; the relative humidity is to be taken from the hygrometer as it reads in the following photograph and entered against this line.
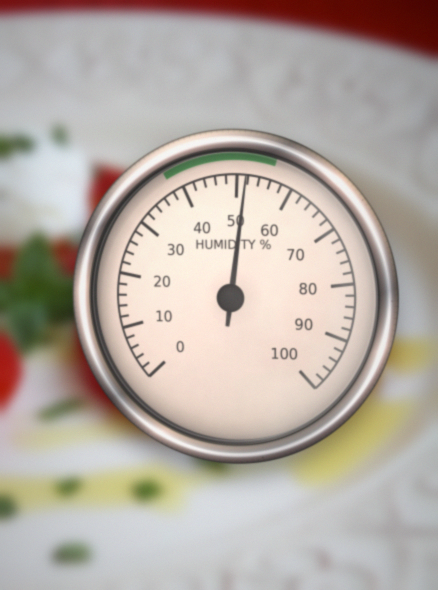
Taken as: 52 %
